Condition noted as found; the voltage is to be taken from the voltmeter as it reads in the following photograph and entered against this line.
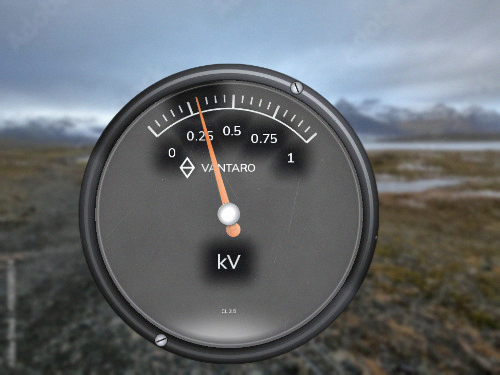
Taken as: 0.3 kV
